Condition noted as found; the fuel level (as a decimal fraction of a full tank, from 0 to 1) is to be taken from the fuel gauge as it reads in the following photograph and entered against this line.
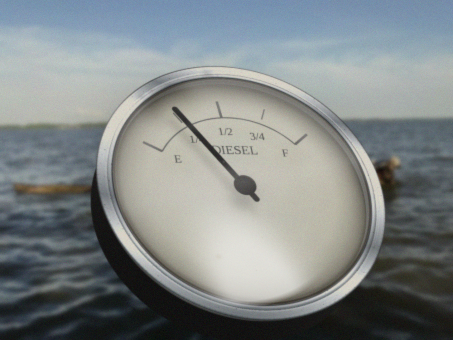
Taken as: 0.25
